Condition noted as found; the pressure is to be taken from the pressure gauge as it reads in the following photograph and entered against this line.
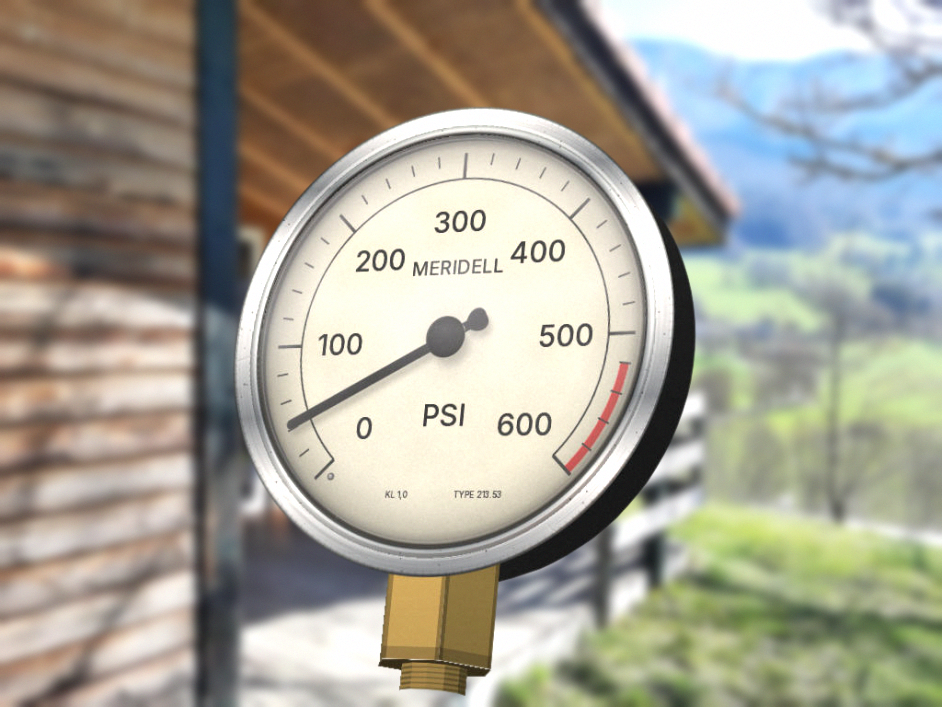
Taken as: 40 psi
